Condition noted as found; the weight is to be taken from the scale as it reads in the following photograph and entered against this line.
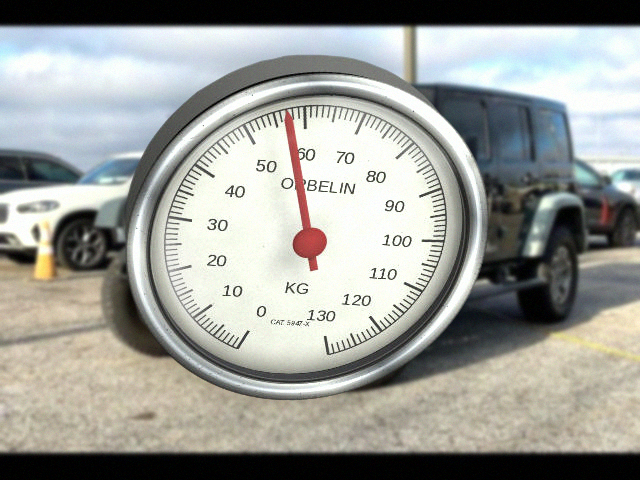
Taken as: 57 kg
